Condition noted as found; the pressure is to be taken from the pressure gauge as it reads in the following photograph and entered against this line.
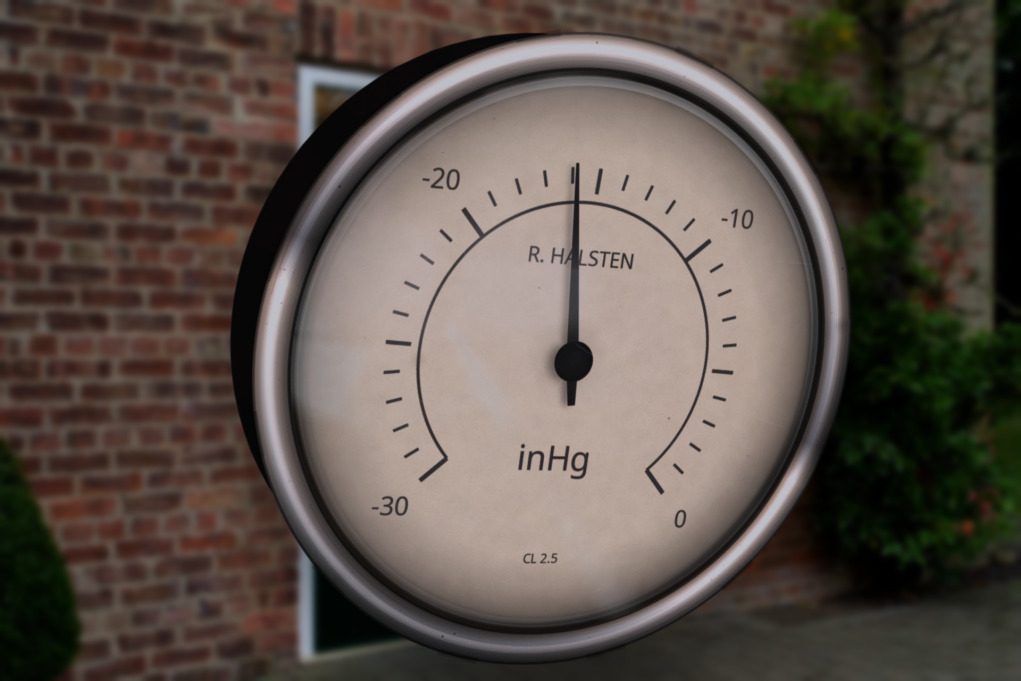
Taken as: -16 inHg
